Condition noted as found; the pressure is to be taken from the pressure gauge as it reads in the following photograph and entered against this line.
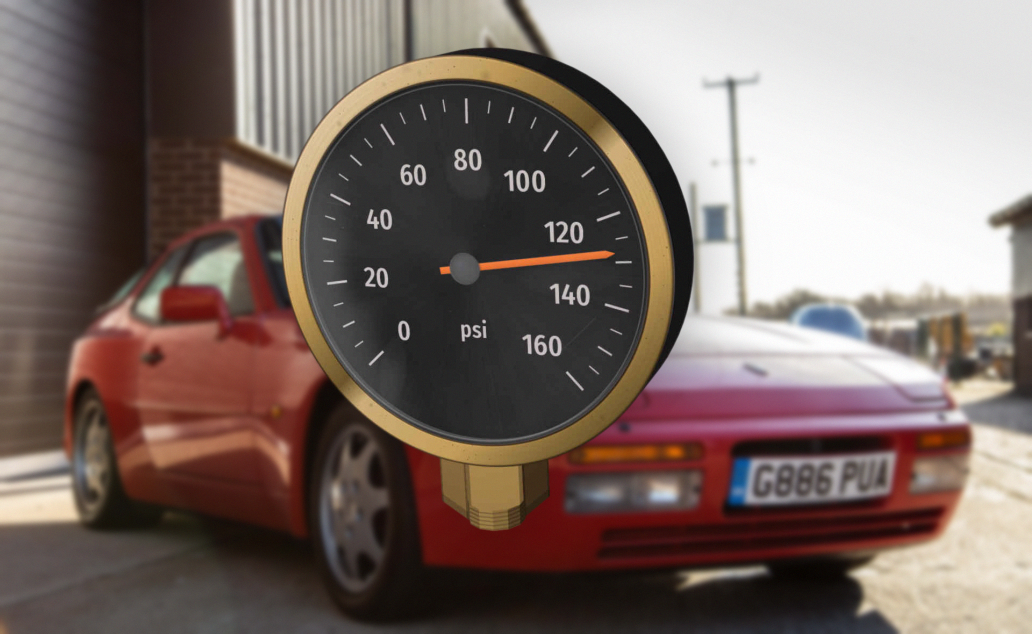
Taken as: 127.5 psi
